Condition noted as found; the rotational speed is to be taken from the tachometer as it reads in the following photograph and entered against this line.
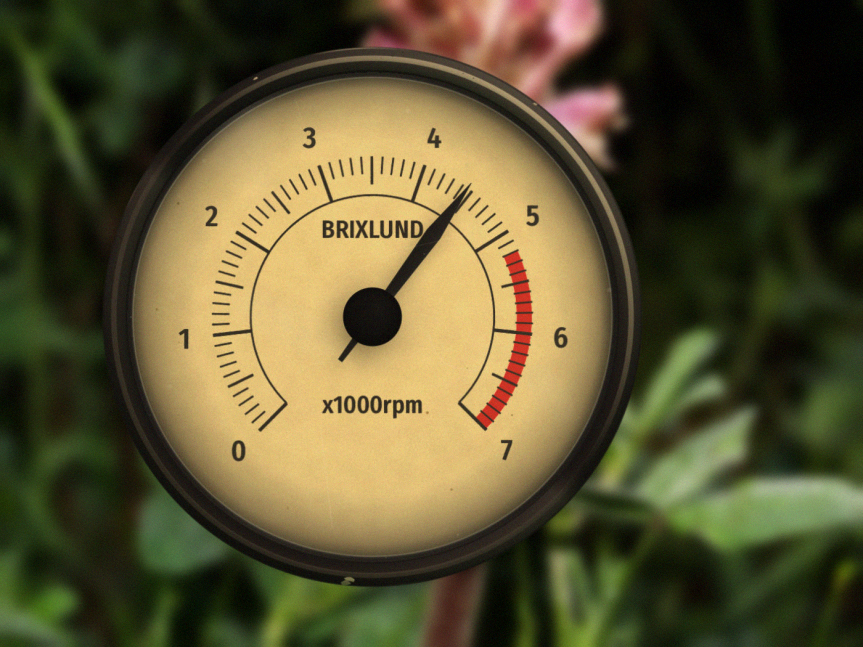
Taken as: 4450 rpm
